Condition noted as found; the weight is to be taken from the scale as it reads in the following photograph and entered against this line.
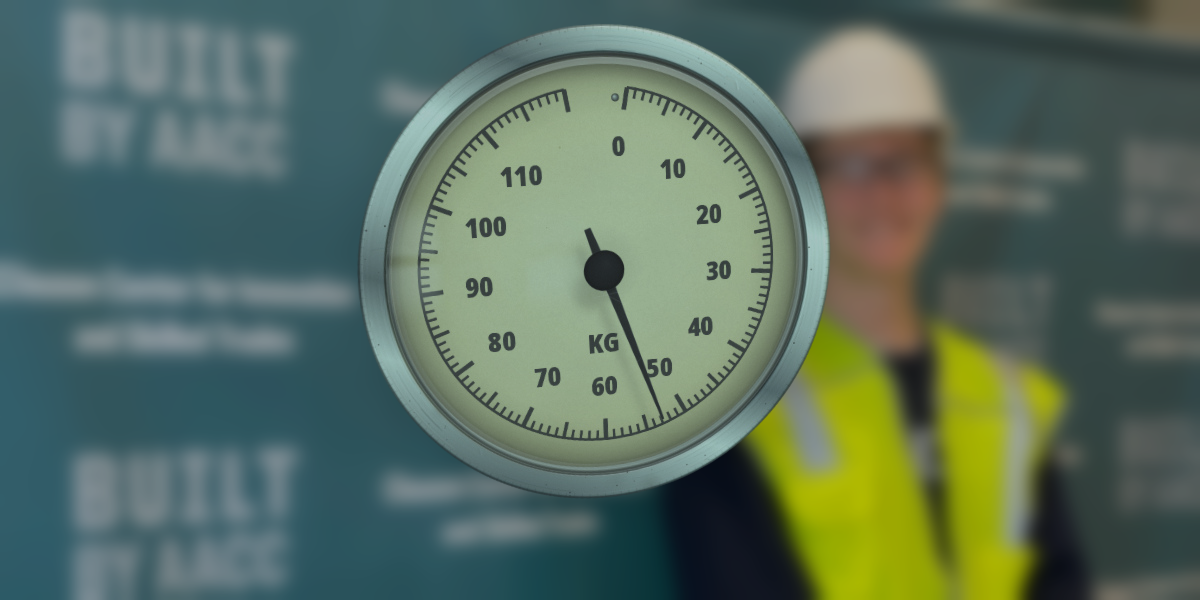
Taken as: 53 kg
